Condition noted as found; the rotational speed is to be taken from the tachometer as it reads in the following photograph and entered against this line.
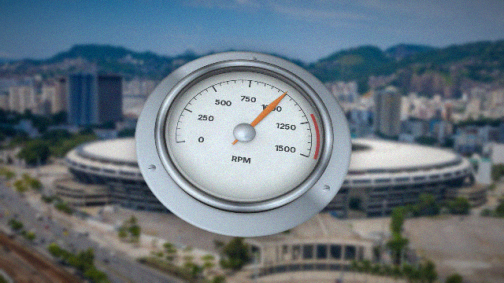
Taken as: 1000 rpm
